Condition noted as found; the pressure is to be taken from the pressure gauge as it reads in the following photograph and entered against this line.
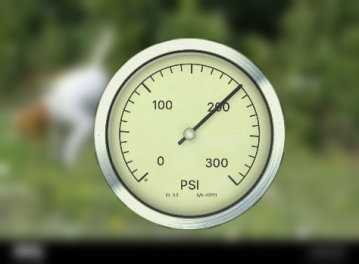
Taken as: 200 psi
